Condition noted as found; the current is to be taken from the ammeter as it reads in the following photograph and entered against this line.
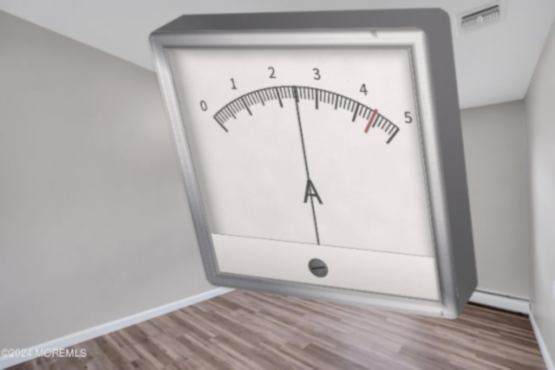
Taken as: 2.5 A
